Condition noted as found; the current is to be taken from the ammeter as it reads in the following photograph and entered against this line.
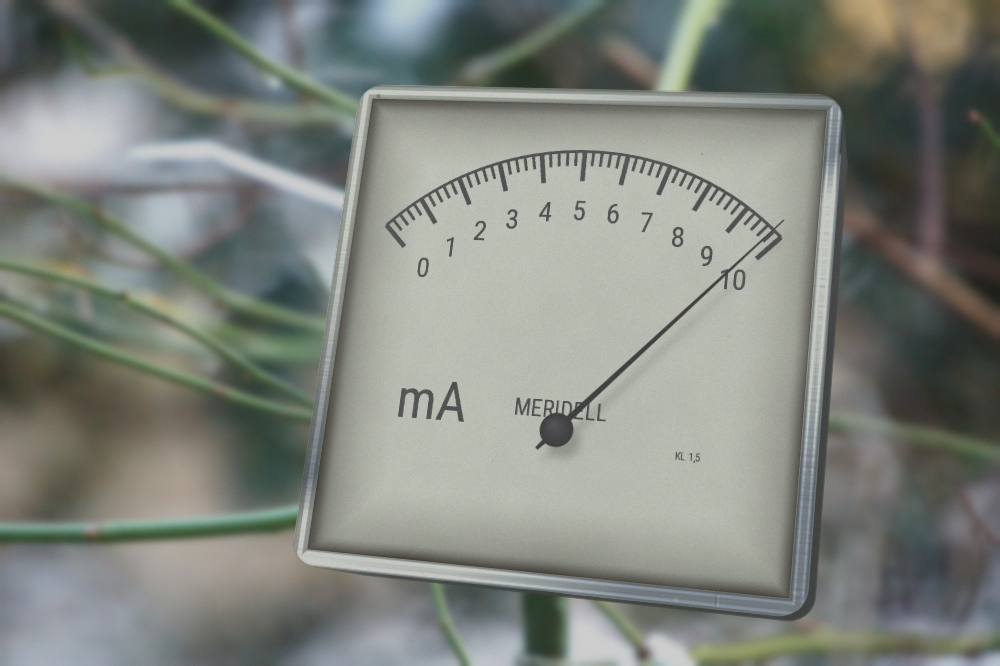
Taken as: 9.8 mA
